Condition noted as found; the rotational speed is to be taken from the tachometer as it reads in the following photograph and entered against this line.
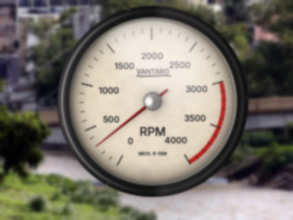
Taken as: 300 rpm
